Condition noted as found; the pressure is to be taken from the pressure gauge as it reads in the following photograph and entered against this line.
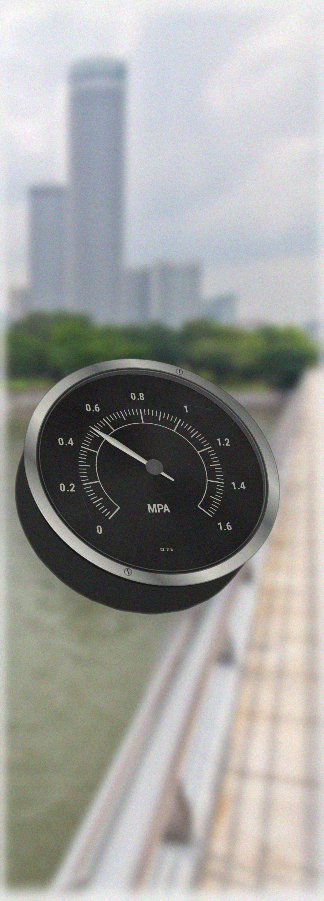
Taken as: 0.5 MPa
